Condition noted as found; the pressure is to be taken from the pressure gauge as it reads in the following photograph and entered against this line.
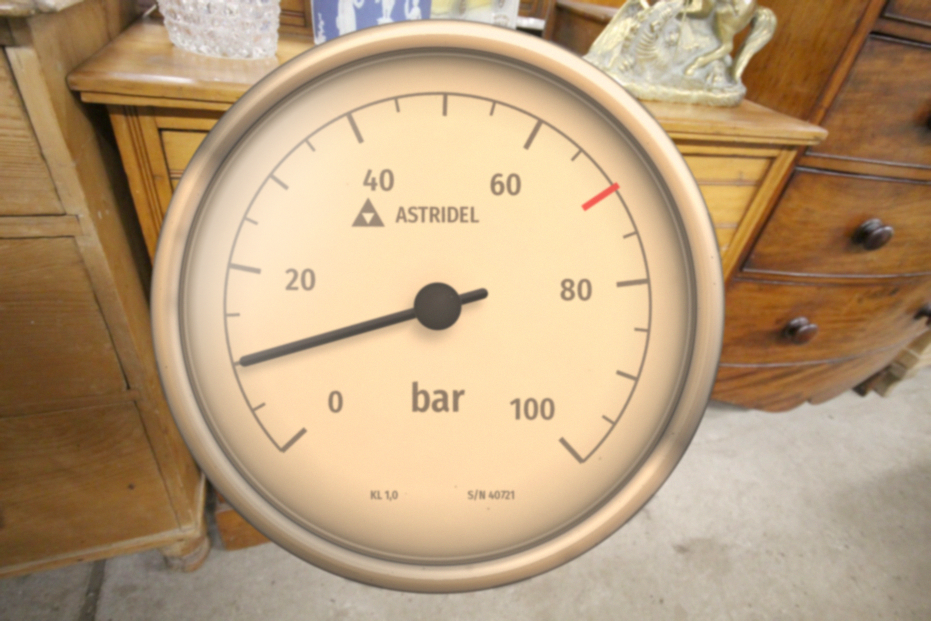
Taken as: 10 bar
